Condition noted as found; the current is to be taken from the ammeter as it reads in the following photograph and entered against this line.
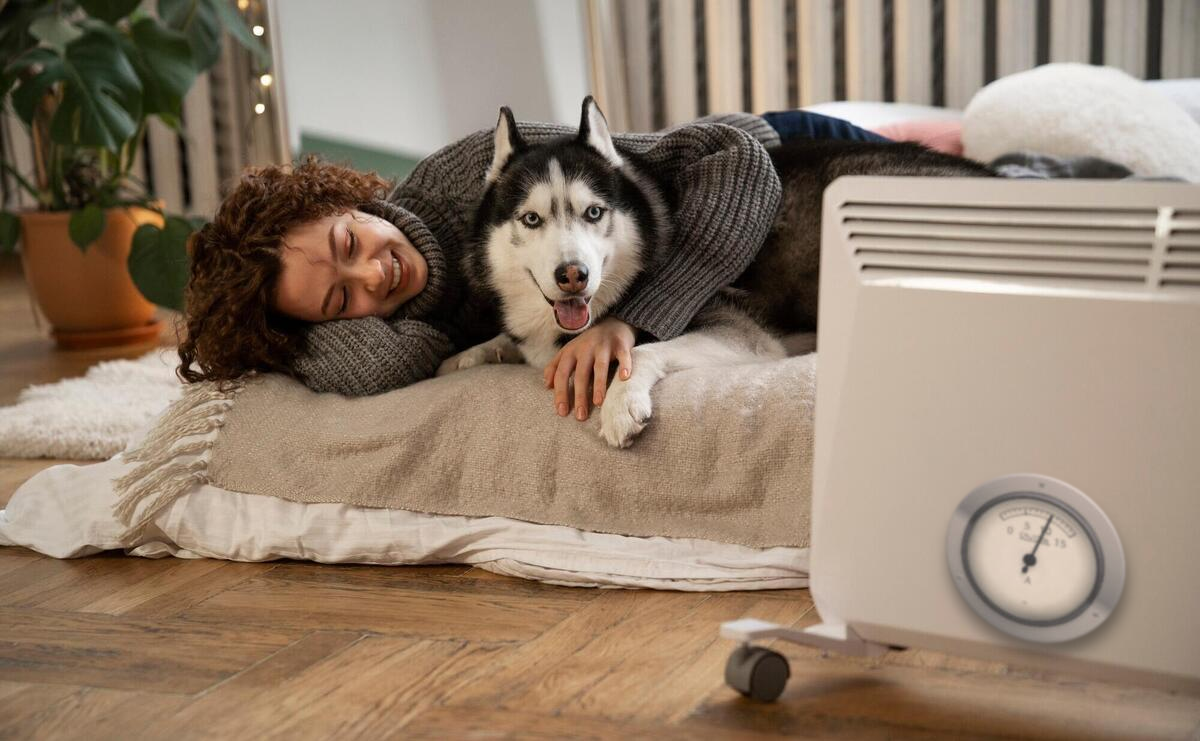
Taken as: 10 A
